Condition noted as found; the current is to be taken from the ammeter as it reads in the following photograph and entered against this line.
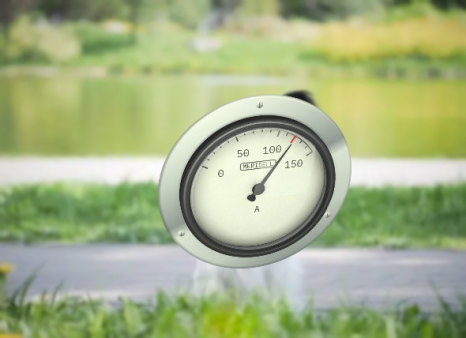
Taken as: 120 A
